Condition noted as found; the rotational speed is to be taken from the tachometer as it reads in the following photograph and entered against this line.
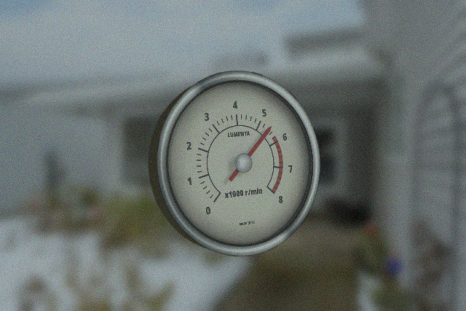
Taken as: 5400 rpm
